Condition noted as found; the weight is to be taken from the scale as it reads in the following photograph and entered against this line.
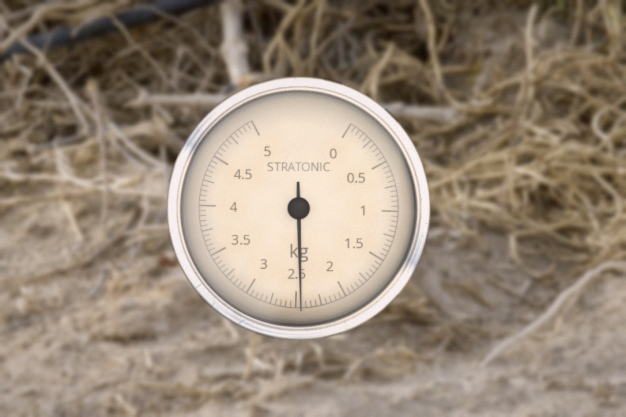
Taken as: 2.45 kg
